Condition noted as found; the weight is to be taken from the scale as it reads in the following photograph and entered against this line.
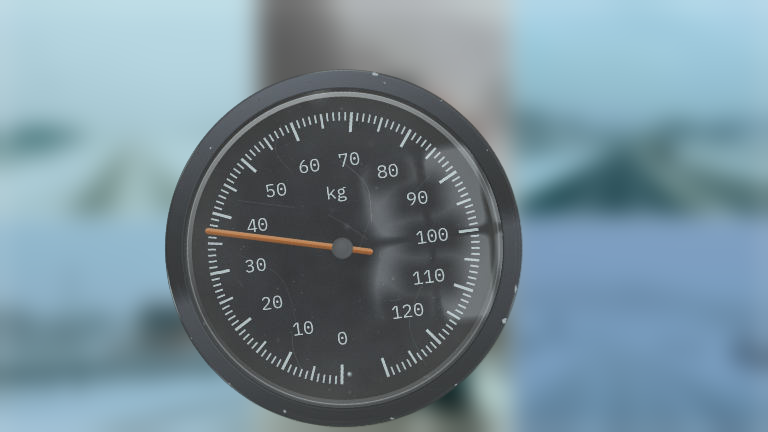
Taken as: 37 kg
